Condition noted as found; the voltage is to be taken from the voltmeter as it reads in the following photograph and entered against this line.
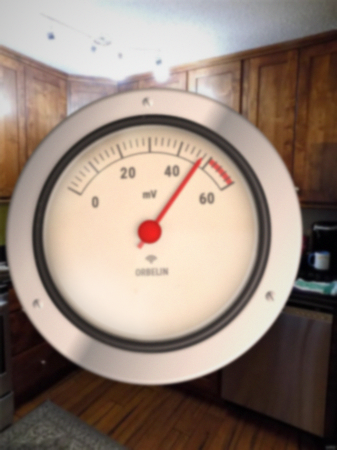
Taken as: 48 mV
